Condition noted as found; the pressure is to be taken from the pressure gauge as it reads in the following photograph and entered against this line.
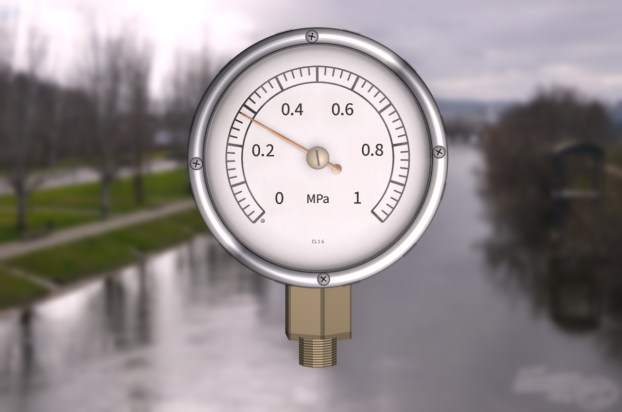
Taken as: 0.28 MPa
